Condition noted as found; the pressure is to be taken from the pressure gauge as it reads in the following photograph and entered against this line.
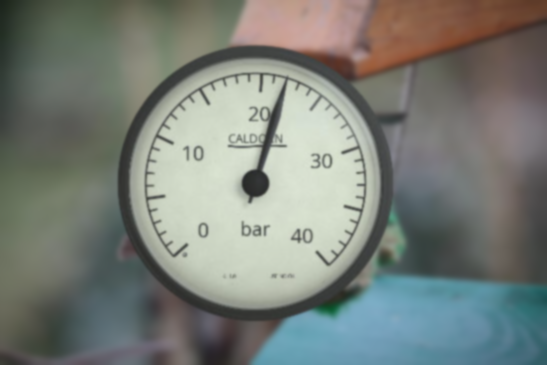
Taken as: 22 bar
